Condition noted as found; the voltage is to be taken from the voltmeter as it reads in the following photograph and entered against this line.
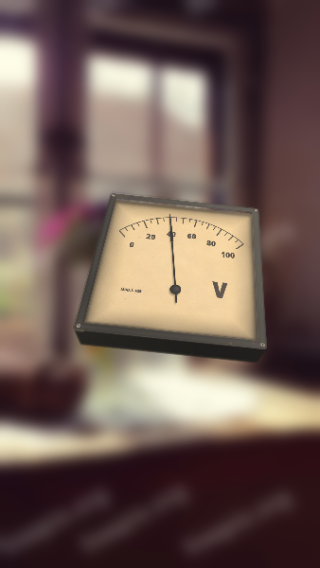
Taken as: 40 V
